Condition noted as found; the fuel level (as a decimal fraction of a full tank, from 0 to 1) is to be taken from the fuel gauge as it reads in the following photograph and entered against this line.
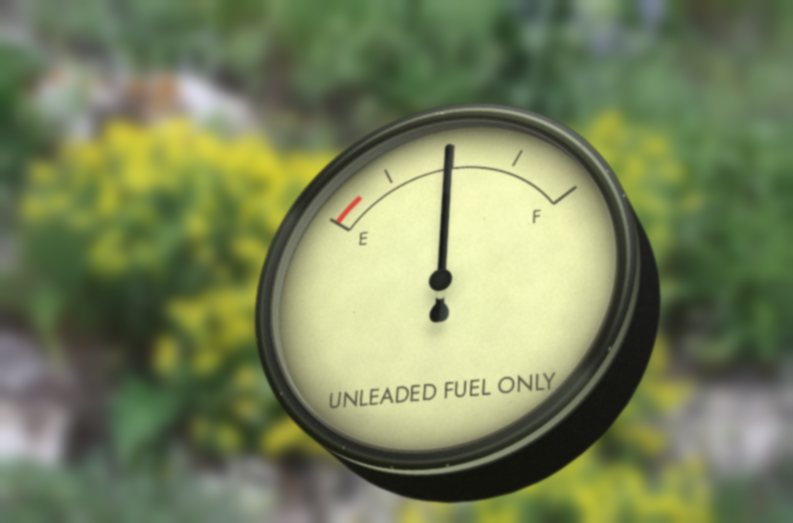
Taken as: 0.5
